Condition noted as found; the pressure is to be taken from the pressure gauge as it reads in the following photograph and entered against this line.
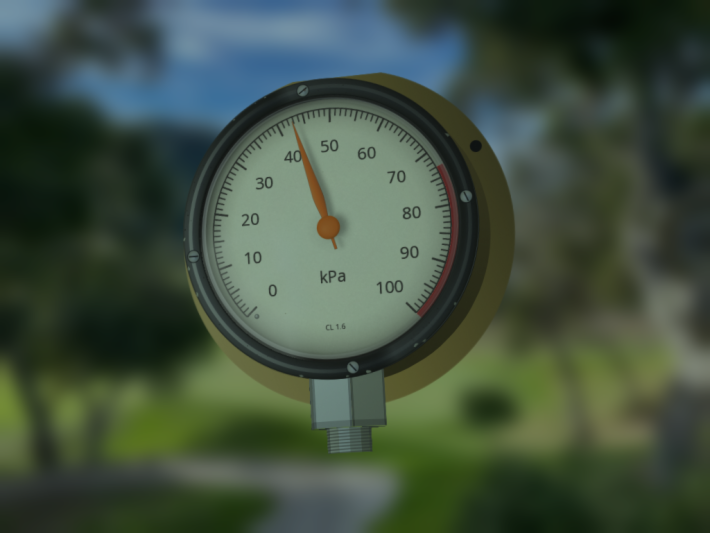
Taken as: 43 kPa
